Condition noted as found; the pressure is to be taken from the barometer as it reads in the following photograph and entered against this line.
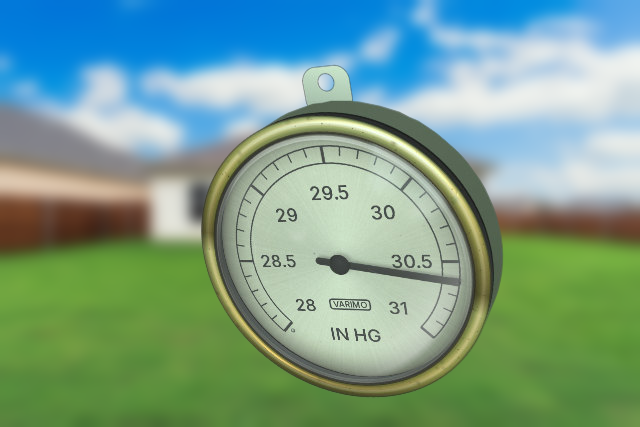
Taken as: 30.6 inHg
